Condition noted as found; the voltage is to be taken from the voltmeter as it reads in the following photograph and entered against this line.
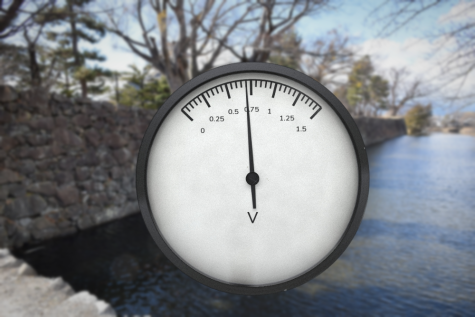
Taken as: 0.7 V
